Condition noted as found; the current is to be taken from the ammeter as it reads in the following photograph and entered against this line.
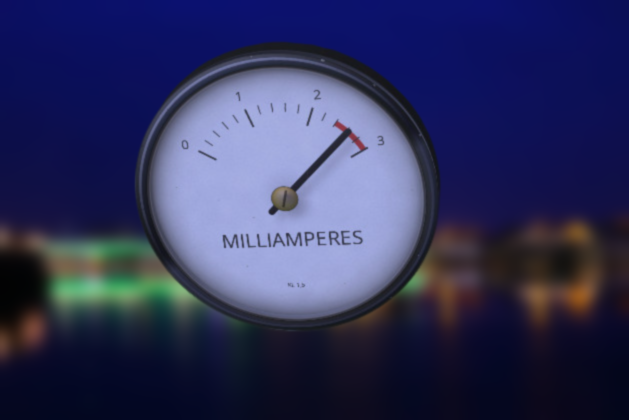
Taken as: 2.6 mA
